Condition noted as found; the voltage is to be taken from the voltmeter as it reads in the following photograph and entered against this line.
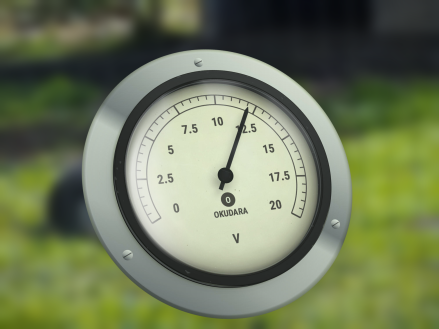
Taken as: 12 V
